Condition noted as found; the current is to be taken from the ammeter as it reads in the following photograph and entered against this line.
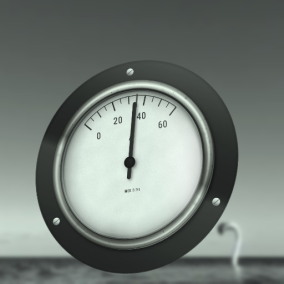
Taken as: 35 A
